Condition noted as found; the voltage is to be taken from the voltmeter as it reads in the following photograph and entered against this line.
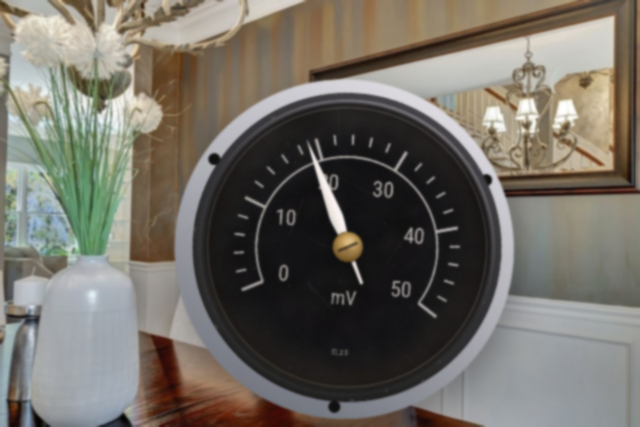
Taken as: 19 mV
